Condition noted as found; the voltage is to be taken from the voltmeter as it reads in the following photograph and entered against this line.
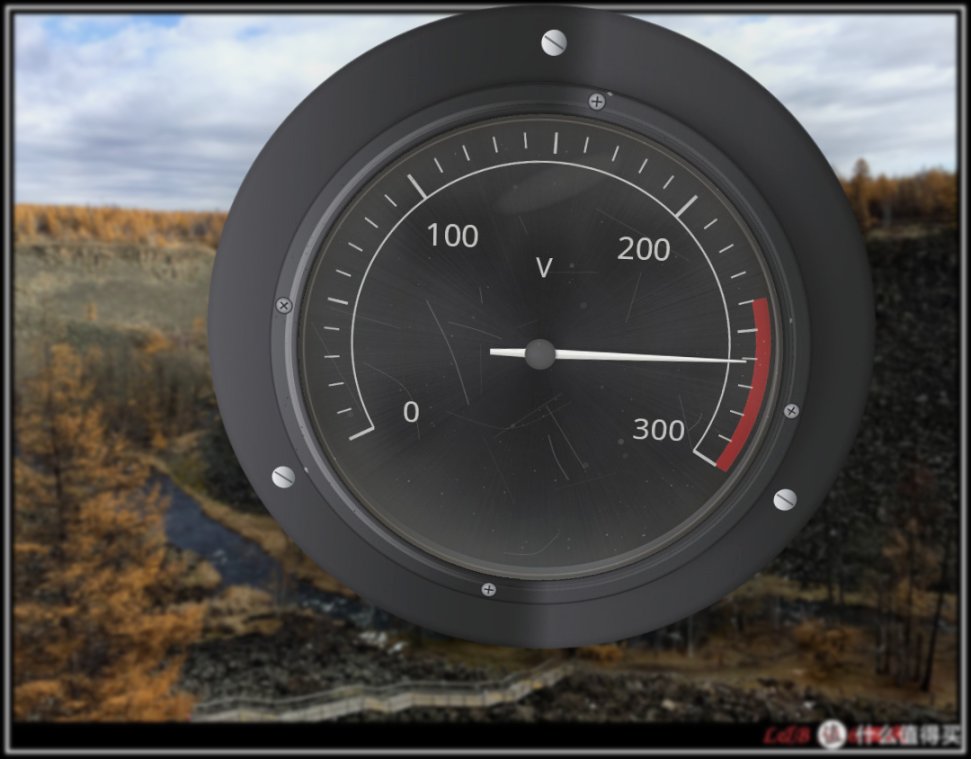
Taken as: 260 V
